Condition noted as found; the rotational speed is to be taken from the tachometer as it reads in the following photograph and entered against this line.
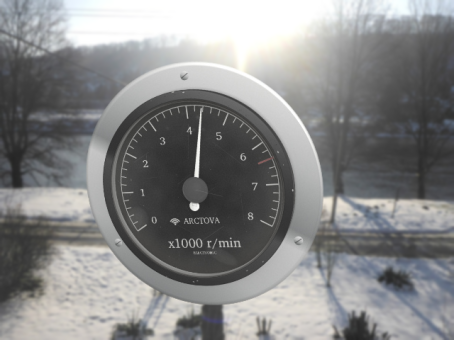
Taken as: 4400 rpm
